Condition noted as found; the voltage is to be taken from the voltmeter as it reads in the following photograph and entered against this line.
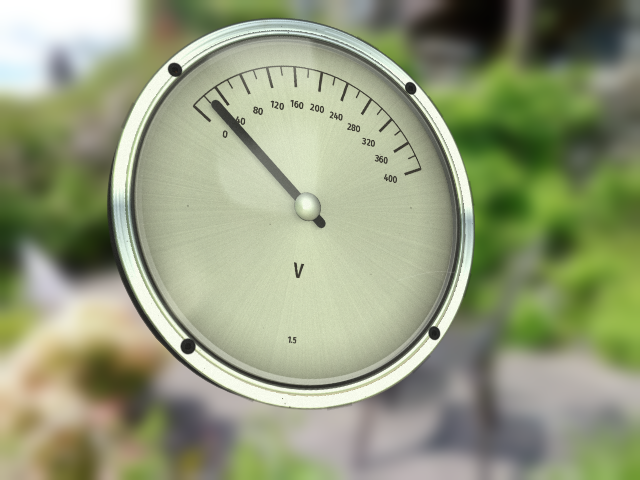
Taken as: 20 V
